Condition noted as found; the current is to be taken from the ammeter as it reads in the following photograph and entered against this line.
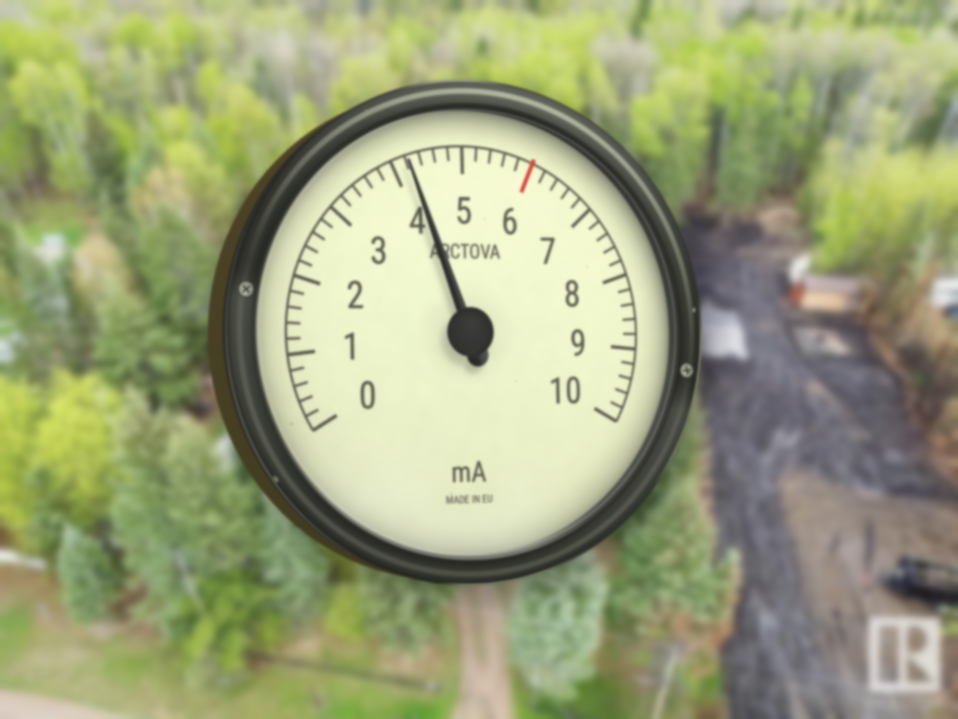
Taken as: 4.2 mA
